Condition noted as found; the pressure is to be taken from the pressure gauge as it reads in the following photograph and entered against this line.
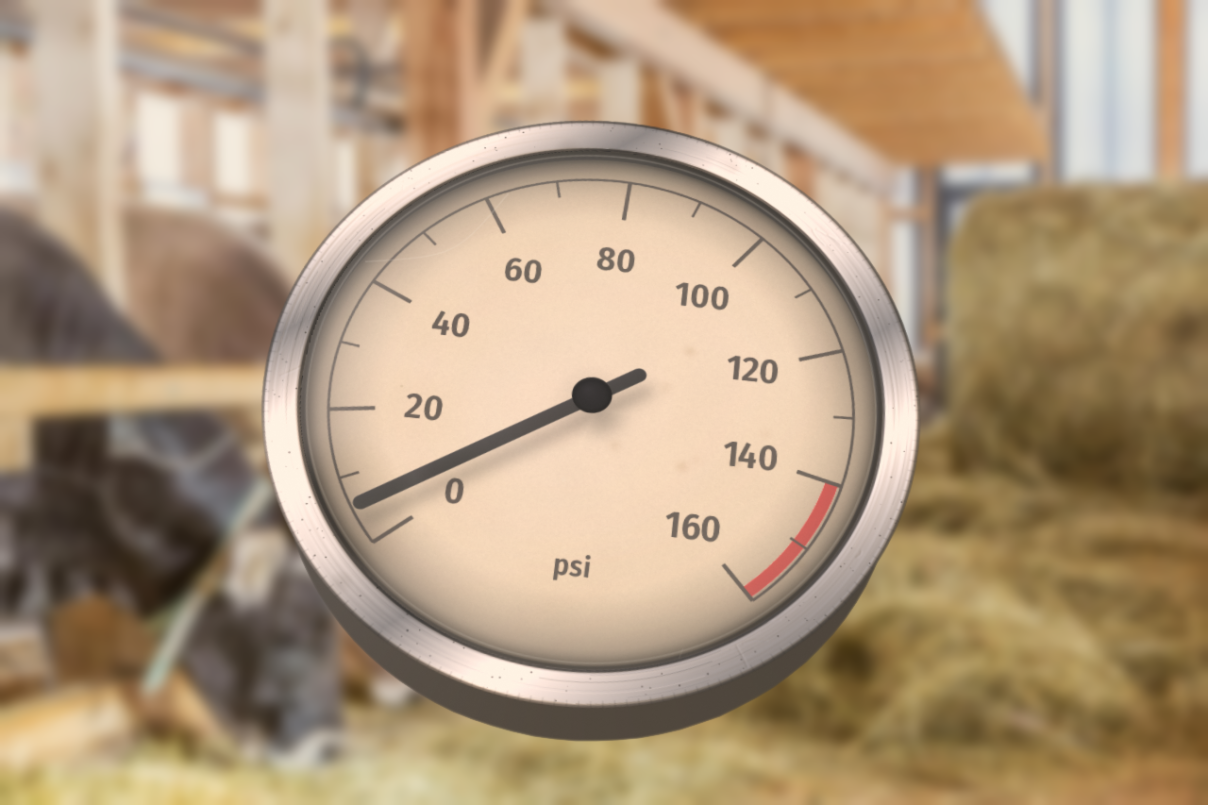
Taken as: 5 psi
